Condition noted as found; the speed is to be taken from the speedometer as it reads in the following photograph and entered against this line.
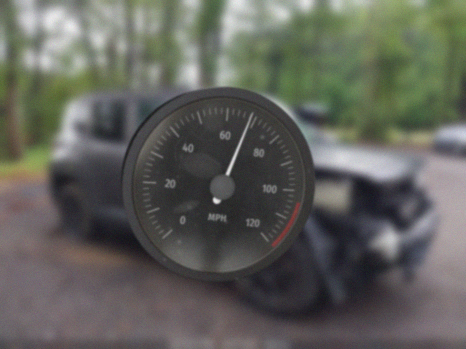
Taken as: 68 mph
